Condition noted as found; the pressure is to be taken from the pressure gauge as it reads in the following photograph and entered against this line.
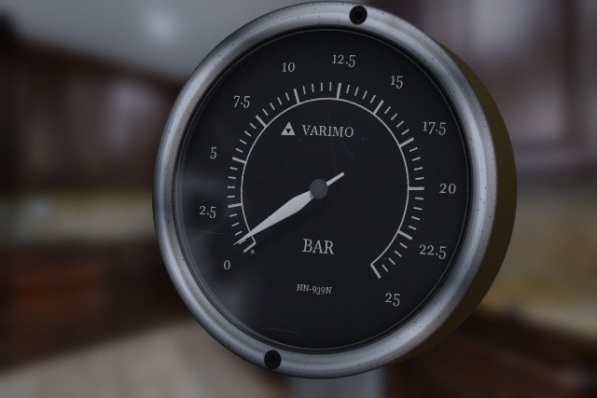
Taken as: 0.5 bar
